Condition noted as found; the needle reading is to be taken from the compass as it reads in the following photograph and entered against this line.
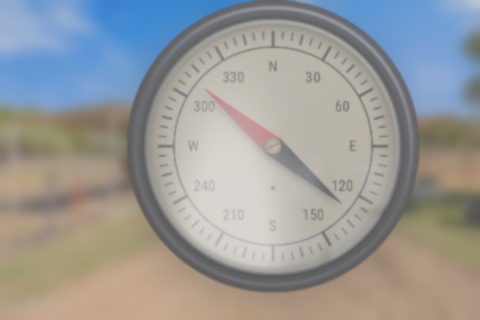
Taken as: 310 °
